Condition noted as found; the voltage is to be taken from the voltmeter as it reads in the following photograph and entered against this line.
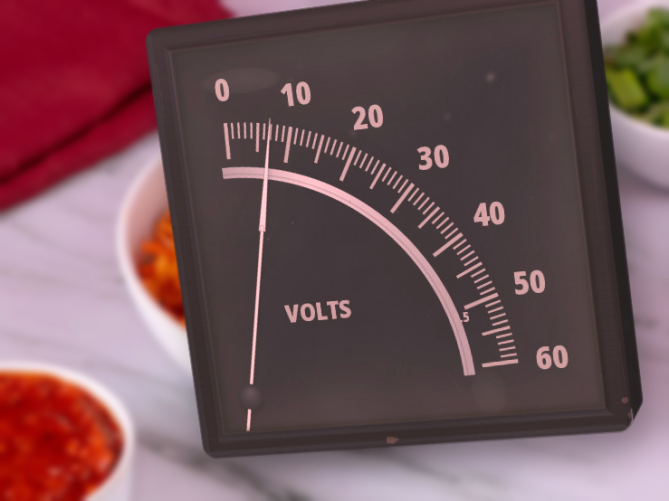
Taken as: 7 V
